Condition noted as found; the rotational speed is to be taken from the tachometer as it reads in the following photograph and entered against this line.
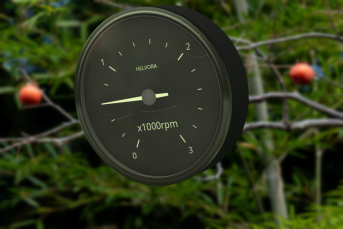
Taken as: 600 rpm
